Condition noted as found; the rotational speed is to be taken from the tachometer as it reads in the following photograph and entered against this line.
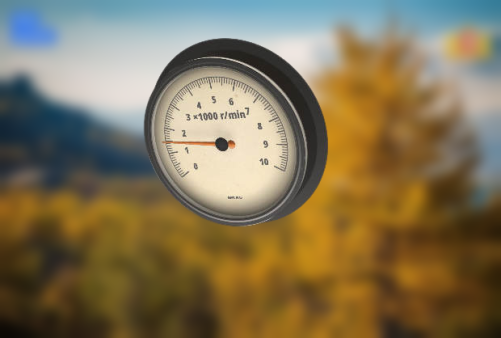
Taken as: 1500 rpm
